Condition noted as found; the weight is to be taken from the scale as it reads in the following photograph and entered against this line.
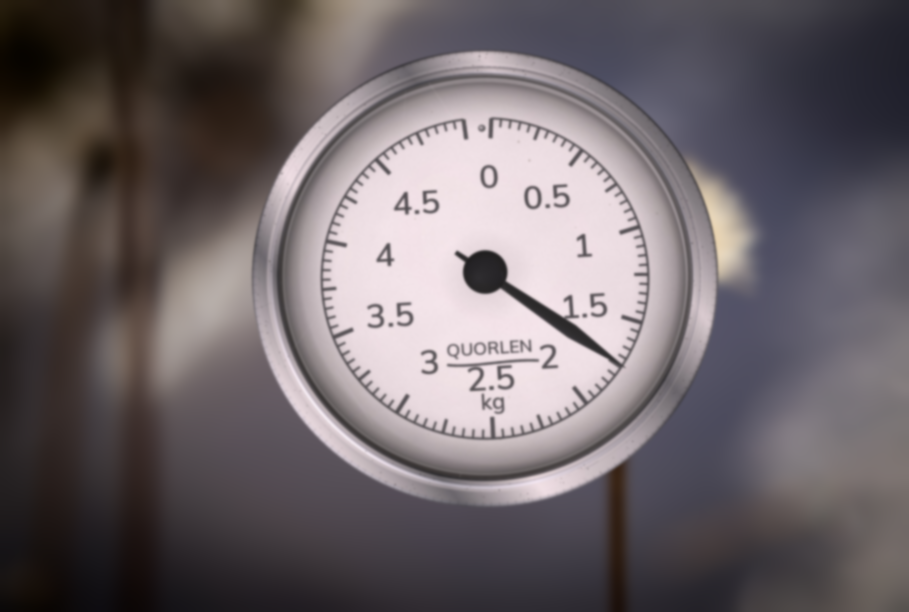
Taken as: 1.75 kg
